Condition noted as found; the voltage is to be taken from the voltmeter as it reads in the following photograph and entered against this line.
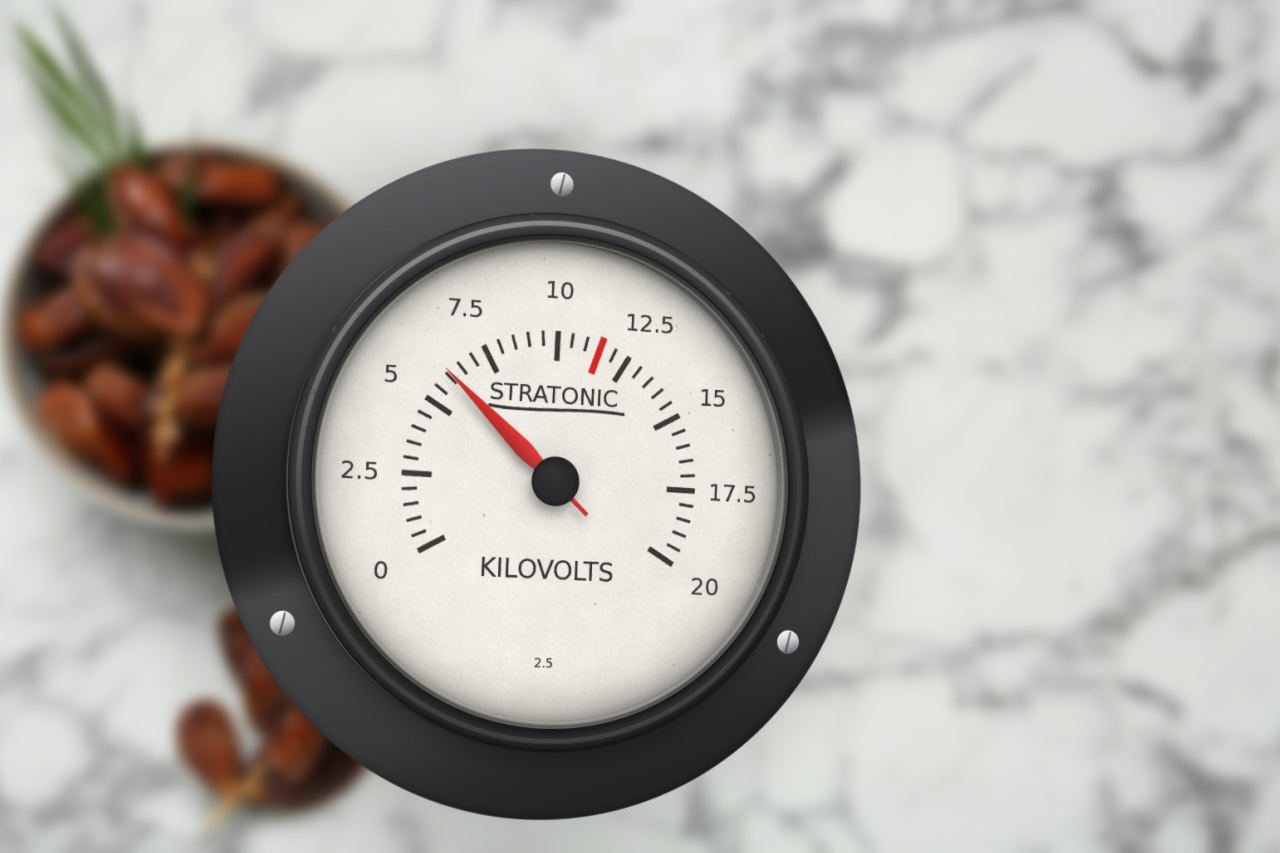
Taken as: 6 kV
